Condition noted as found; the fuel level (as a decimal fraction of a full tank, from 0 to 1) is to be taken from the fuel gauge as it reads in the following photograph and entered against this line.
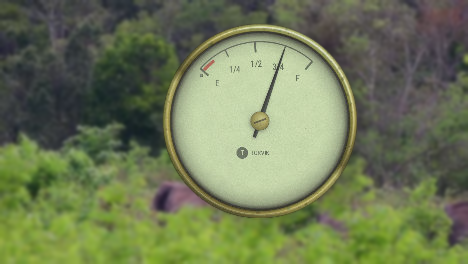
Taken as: 0.75
